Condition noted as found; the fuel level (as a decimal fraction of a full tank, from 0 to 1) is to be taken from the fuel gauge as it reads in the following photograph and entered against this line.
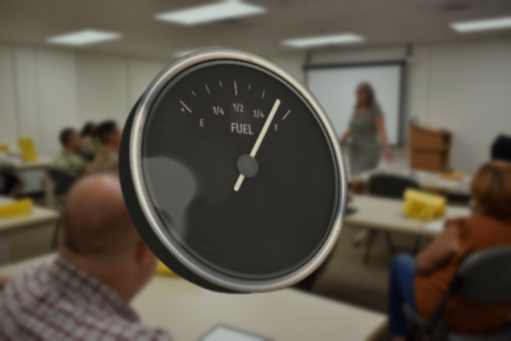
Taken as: 0.875
